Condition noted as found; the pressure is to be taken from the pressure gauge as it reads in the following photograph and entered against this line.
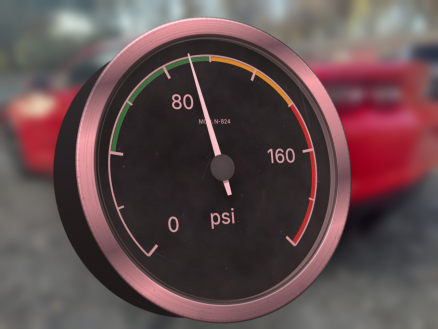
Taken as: 90 psi
